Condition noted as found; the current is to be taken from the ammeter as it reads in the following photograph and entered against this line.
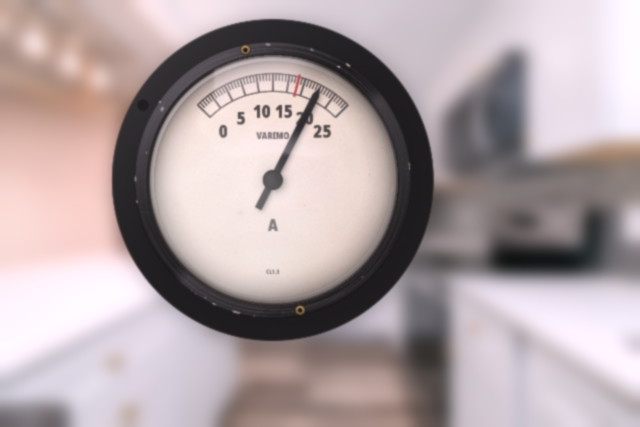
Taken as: 20 A
